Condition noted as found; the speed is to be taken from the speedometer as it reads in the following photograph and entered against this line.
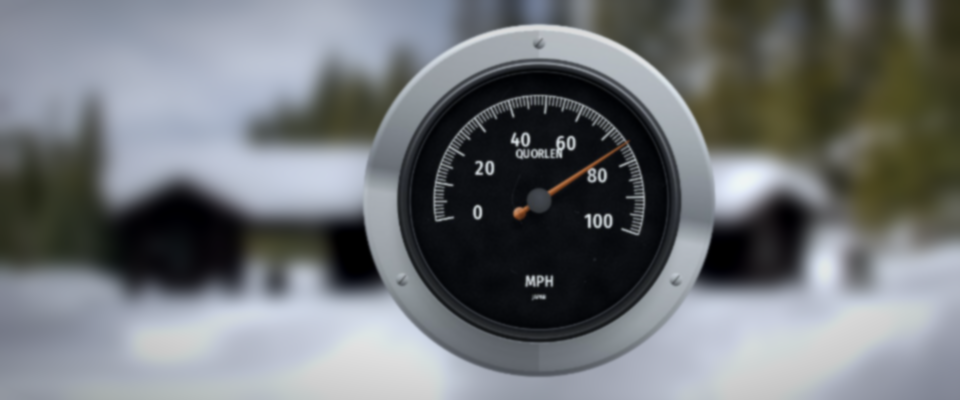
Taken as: 75 mph
